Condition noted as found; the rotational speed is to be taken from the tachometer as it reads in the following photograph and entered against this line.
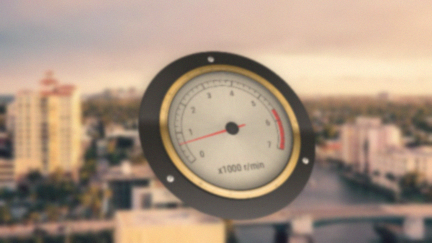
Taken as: 600 rpm
